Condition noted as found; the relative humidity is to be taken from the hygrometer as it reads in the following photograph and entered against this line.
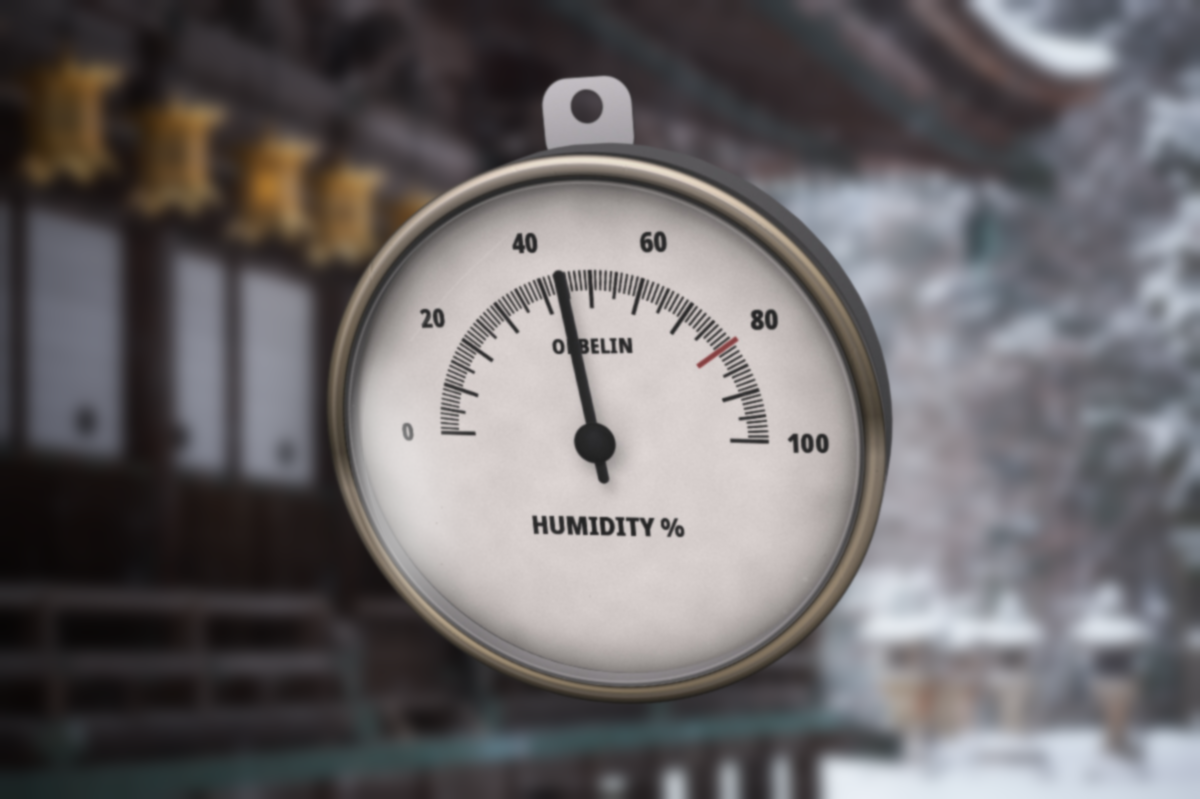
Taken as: 45 %
